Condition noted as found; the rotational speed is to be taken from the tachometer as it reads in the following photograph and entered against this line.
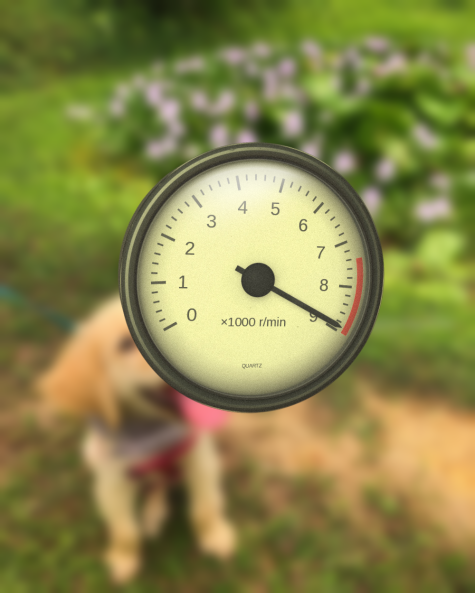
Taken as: 8900 rpm
